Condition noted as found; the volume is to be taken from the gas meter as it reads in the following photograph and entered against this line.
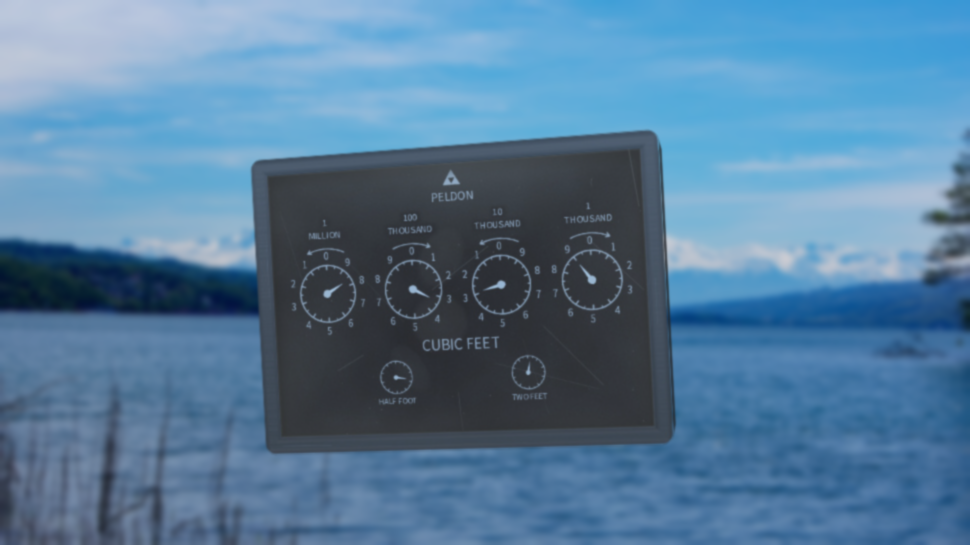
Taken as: 832900 ft³
